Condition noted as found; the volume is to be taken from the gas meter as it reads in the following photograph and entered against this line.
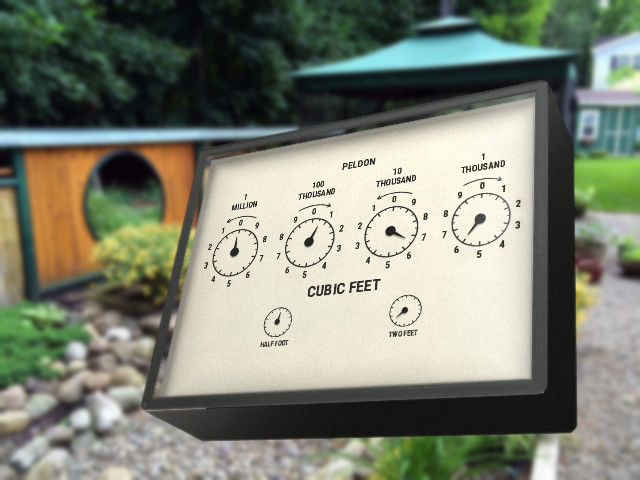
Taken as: 6600 ft³
